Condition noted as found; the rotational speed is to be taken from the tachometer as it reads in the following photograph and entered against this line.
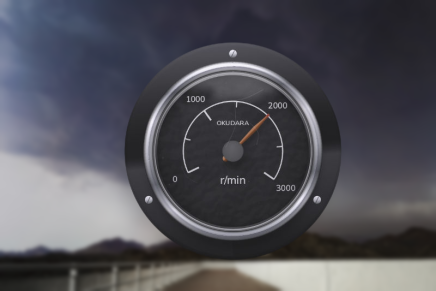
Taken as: 2000 rpm
